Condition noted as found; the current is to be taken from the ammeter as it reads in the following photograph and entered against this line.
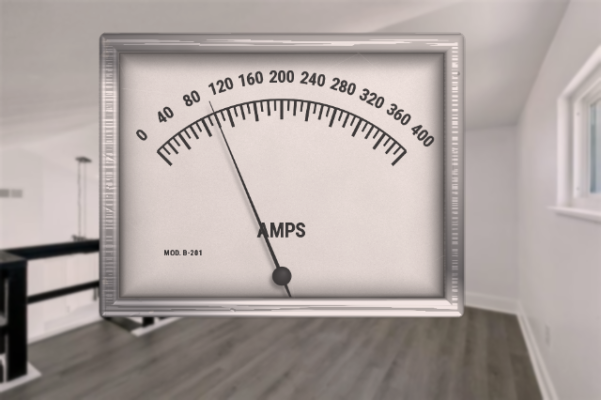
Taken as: 100 A
